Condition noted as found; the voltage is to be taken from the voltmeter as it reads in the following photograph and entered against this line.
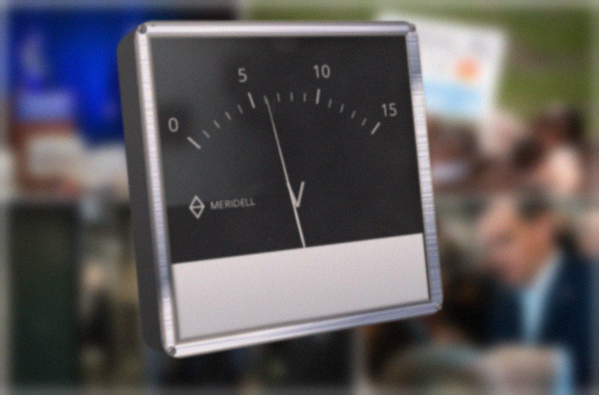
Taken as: 6 V
